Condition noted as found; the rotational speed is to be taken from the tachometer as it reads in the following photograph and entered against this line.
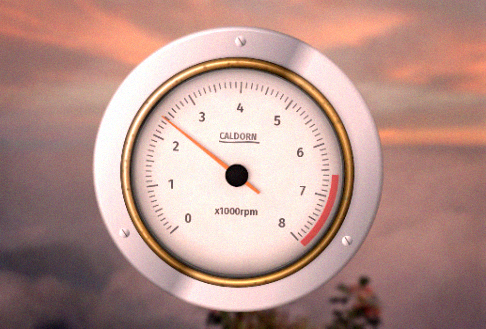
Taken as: 2400 rpm
